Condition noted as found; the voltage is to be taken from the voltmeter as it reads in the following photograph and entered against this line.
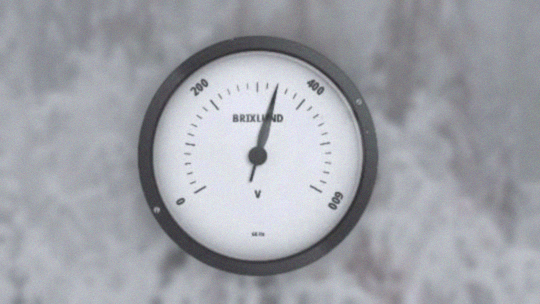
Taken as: 340 V
